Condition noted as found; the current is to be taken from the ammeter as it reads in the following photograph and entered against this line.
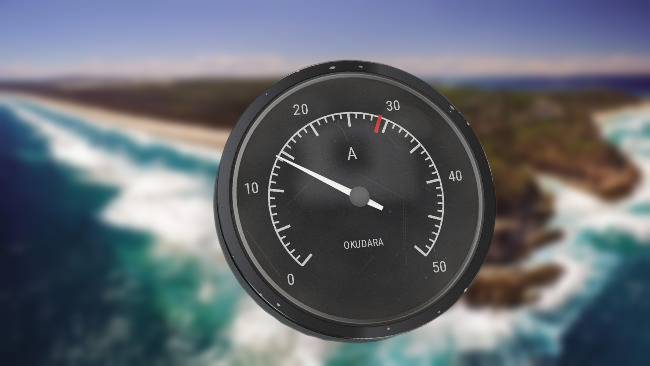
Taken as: 14 A
